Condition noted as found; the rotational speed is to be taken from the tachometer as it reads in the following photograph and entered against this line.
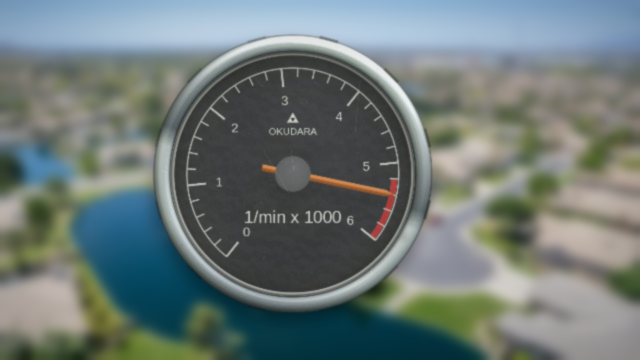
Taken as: 5400 rpm
